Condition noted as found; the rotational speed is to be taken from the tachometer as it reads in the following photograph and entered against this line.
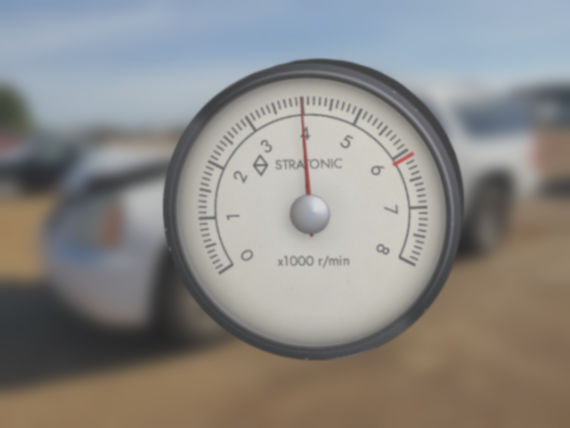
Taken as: 4000 rpm
